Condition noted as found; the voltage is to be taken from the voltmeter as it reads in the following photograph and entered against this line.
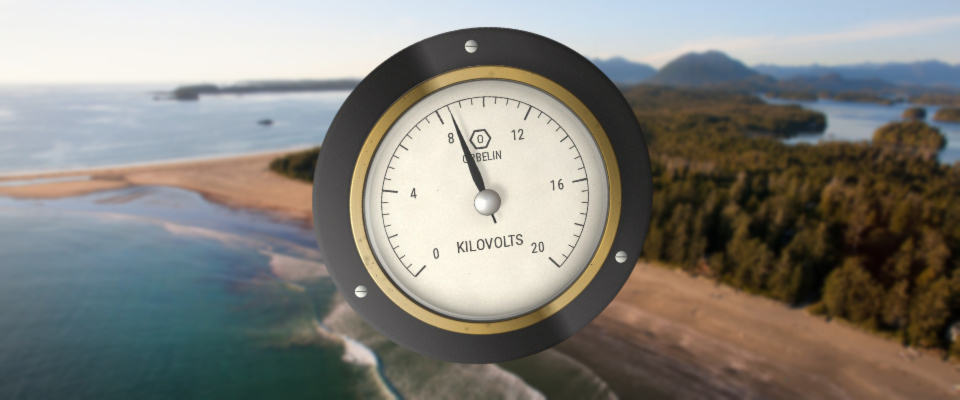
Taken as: 8.5 kV
